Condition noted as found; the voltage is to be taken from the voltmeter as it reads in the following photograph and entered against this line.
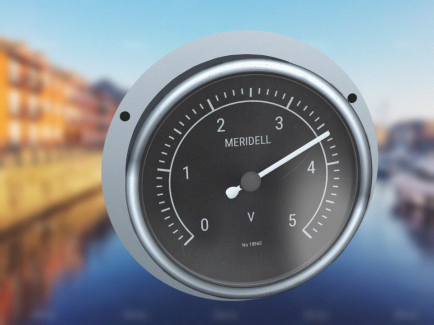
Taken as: 3.6 V
